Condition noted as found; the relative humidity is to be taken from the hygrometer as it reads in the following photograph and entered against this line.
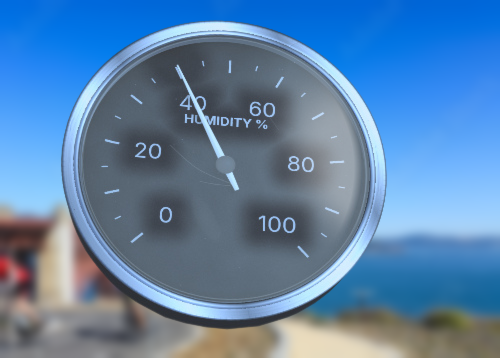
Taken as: 40 %
